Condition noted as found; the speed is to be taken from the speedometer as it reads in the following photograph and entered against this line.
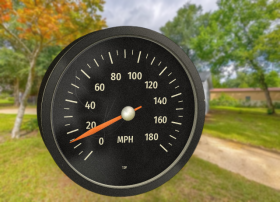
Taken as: 15 mph
